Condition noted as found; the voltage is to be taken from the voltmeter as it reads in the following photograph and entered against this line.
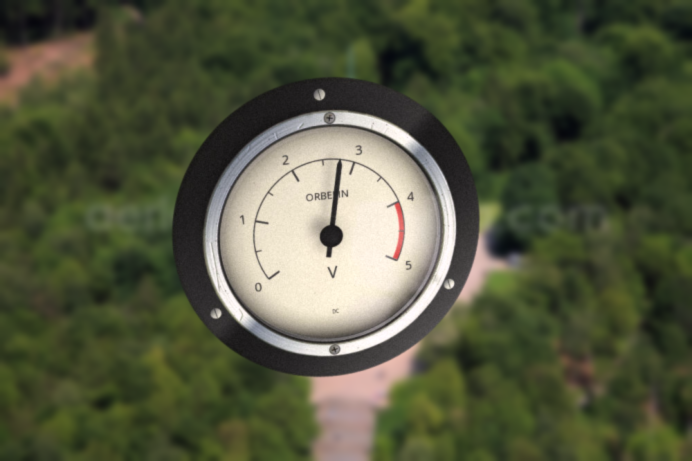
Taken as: 2.75 V
